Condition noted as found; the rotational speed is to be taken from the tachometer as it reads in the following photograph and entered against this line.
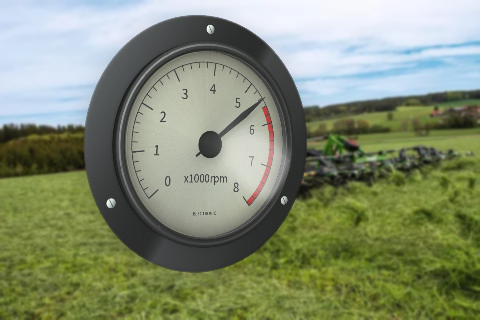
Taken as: 5400 rpm
